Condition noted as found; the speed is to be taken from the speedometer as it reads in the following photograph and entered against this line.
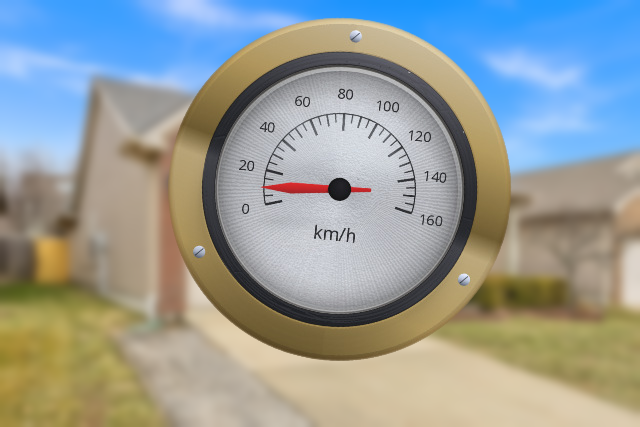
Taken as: 10 km/h
